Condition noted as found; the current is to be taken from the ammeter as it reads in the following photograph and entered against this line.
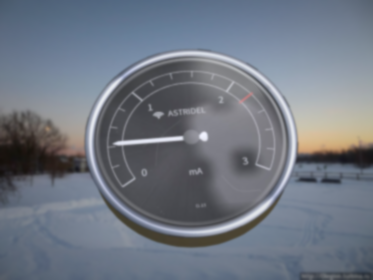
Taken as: 0.4 mA
